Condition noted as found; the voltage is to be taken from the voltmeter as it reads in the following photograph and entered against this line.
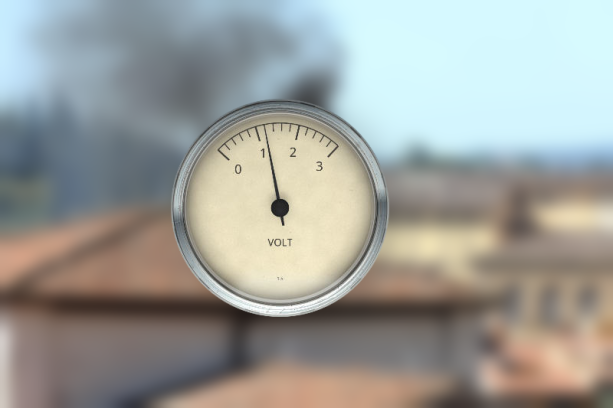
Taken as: 1.2 V
